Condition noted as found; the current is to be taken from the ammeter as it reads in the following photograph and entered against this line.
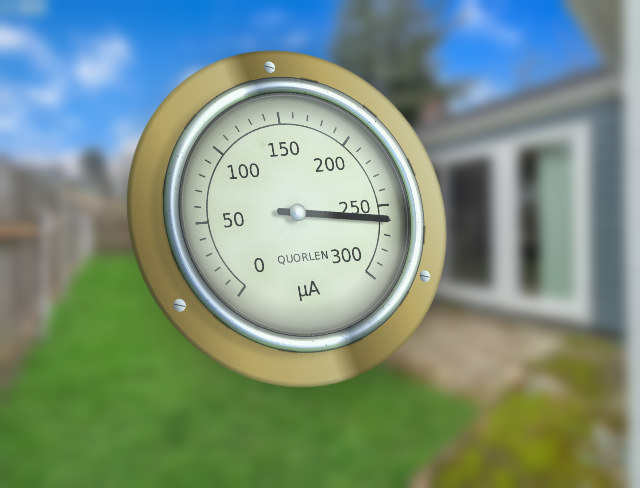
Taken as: 260 µA
